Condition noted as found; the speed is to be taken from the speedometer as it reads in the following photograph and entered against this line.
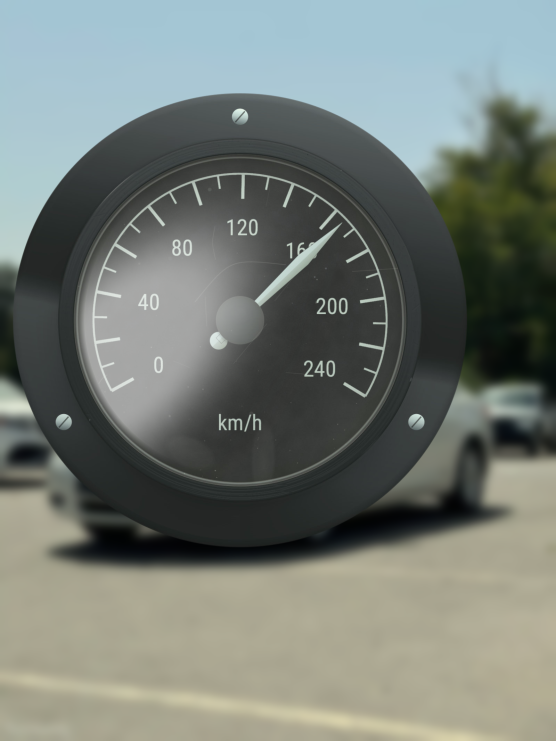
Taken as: 165 km/h
